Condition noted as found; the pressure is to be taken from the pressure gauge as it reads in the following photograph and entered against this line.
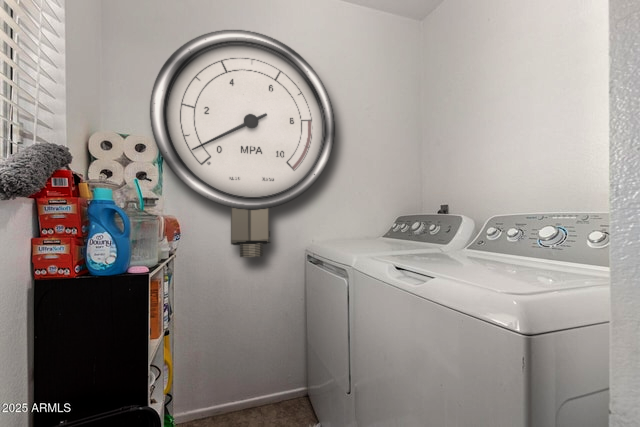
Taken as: 0.5 MPa
